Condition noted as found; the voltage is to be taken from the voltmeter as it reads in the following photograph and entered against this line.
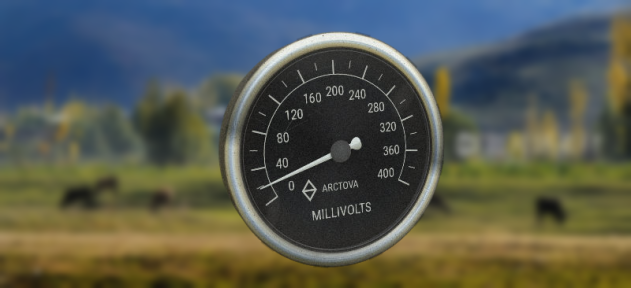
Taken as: 20 mV
